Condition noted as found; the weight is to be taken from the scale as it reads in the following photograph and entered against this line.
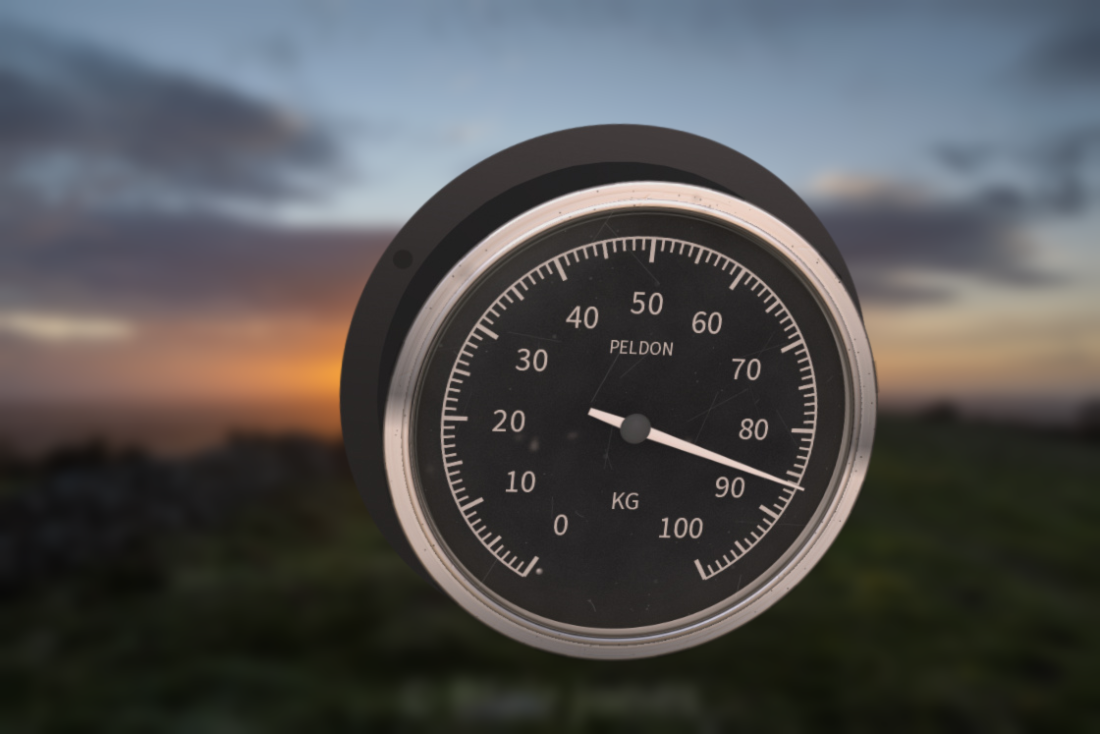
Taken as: 86 kg
